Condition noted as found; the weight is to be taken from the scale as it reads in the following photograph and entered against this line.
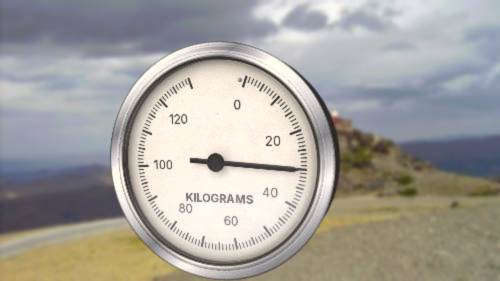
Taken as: 30 kg
